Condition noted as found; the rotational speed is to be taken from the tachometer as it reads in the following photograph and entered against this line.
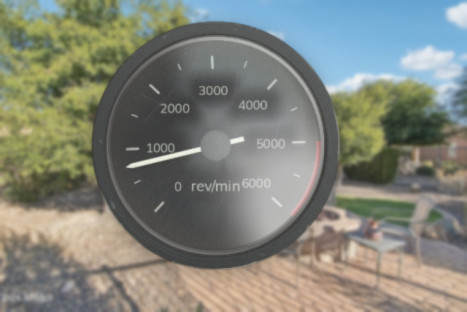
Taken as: 750 rpm
